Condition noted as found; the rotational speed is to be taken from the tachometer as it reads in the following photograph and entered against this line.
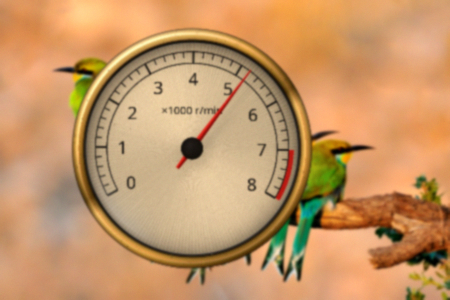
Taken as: 5200 rpm
